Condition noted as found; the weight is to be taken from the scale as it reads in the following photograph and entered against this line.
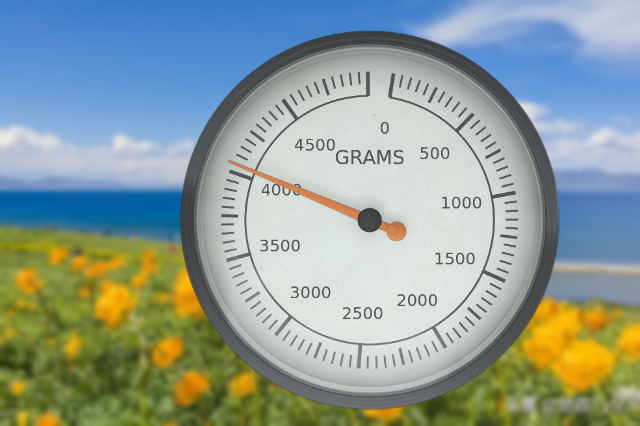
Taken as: 4050 g
